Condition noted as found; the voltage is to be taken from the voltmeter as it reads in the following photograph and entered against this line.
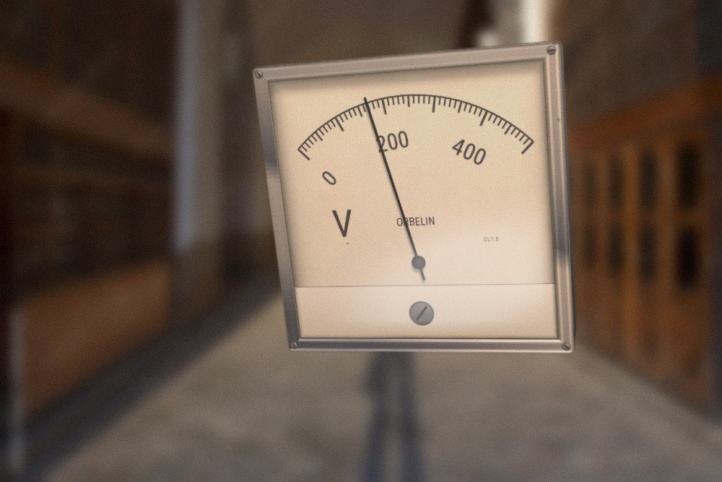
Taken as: 170 V
